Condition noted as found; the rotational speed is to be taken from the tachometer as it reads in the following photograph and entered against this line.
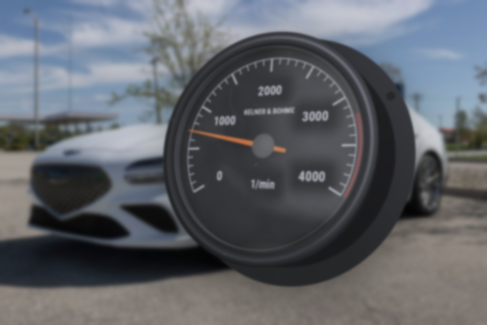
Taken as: 700 rpm
